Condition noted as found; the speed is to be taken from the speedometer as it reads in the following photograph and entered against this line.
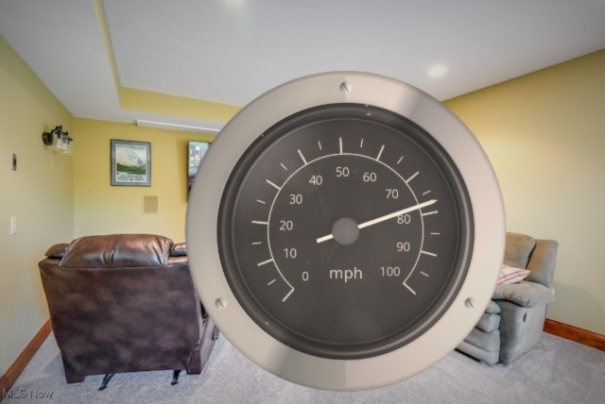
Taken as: 77.5 mph
